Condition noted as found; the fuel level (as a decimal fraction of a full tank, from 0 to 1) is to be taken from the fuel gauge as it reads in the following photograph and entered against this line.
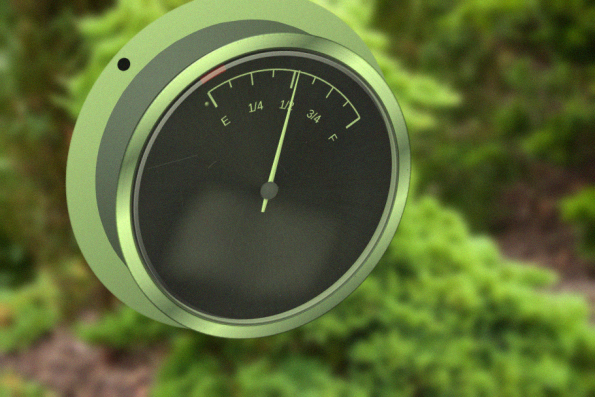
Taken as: 0.5
